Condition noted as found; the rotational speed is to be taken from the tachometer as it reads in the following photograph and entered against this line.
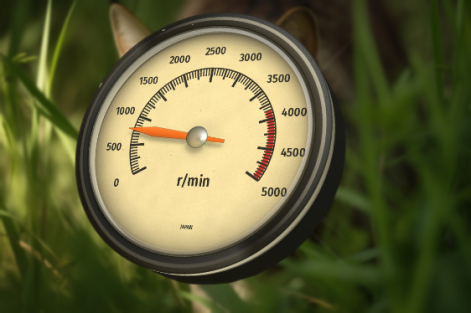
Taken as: 750 rpm
